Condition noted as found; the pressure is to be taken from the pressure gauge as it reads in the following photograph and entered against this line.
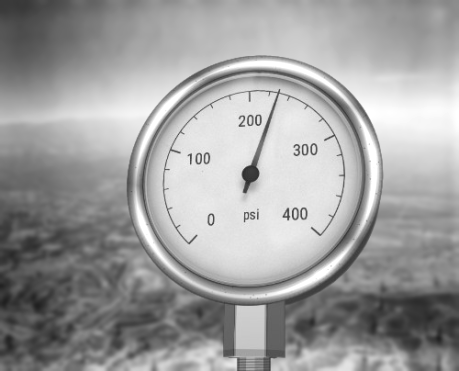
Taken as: 230 psi
